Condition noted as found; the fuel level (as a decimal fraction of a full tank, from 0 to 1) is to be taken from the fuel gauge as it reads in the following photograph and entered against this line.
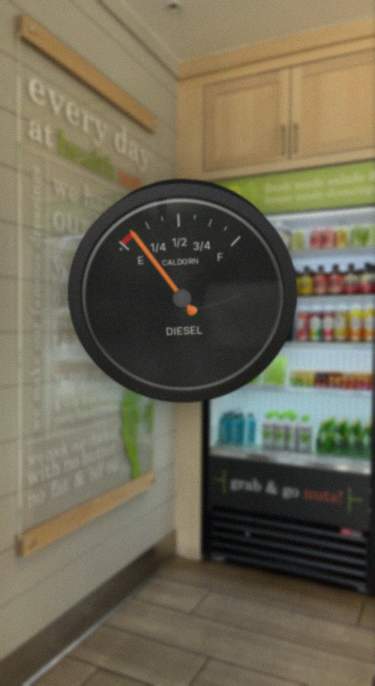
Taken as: 0.125
